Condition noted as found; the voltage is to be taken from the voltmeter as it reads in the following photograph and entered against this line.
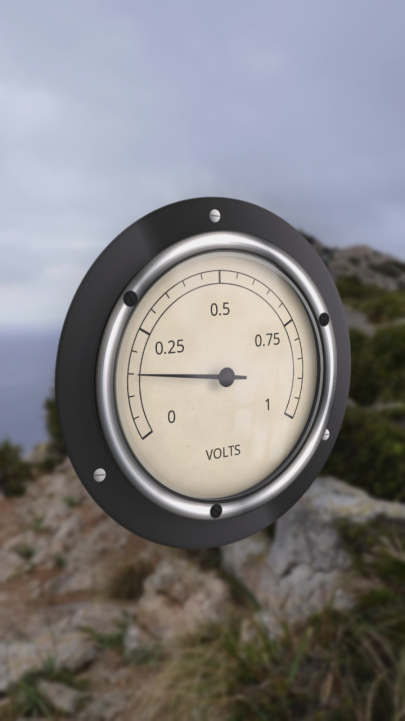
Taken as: 0.15 V
